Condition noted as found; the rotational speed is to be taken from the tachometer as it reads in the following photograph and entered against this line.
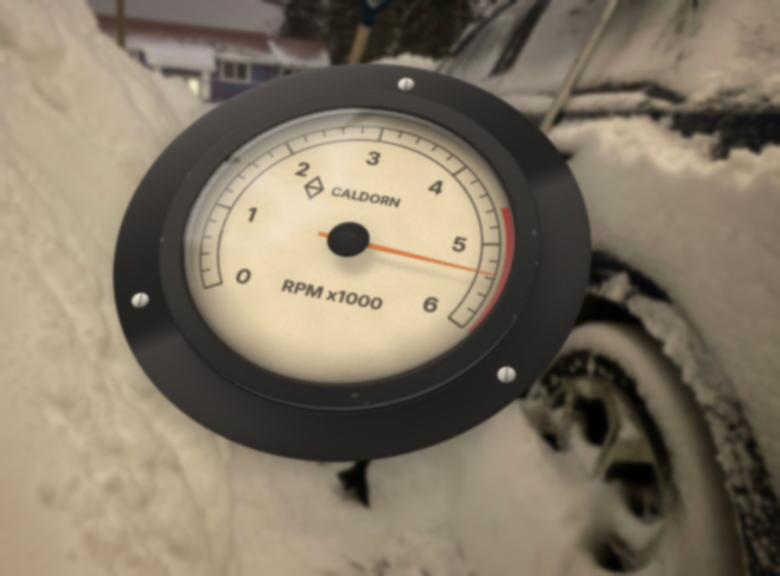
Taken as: 5400 rpm
